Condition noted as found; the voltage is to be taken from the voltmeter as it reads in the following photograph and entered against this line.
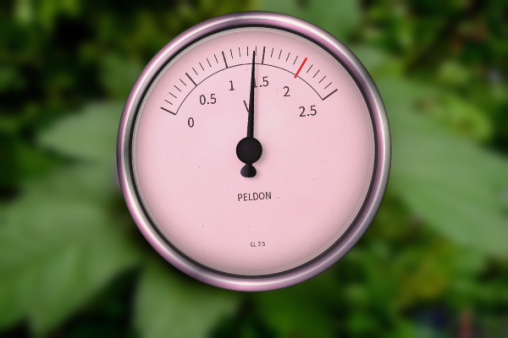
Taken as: 1.4 V
